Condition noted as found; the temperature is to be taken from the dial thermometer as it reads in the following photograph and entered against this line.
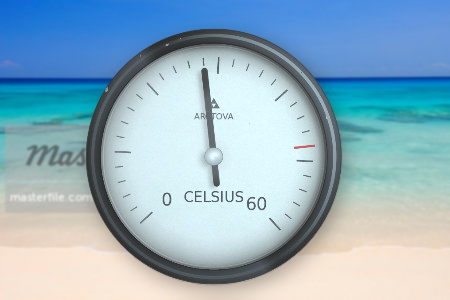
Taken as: 28 °C
